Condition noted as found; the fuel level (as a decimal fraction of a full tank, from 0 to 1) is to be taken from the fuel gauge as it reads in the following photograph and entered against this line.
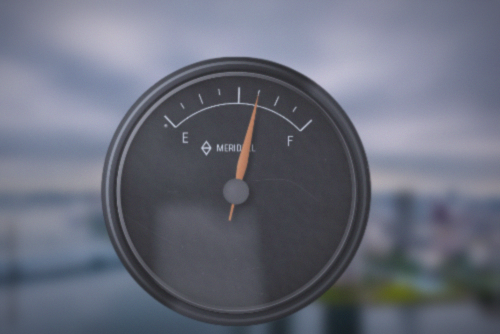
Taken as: 0.625
